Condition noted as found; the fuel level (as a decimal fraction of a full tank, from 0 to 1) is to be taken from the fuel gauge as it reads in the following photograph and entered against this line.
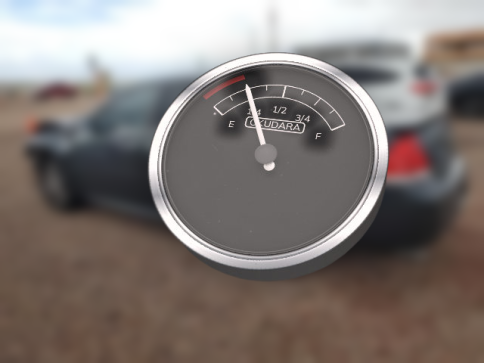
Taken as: 0.25
